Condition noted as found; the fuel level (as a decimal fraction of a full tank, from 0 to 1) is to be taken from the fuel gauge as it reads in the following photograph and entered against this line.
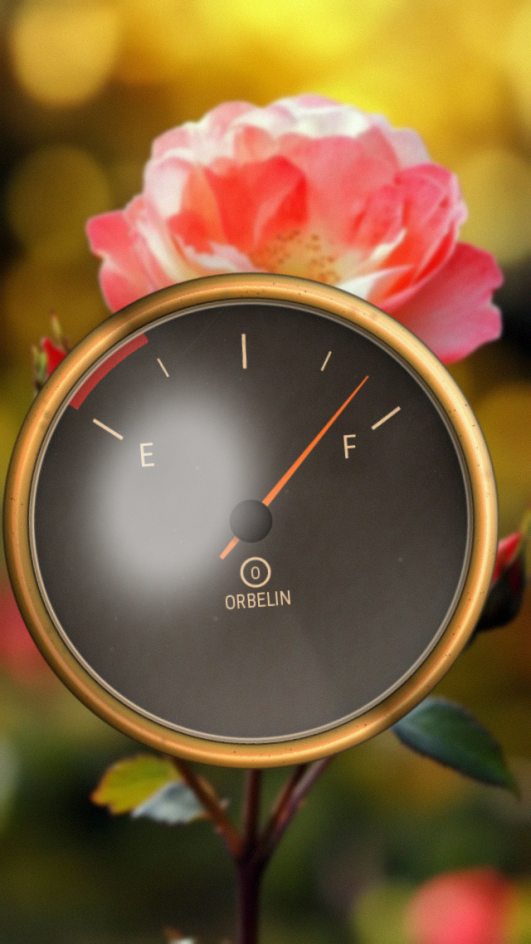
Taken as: 0.875
